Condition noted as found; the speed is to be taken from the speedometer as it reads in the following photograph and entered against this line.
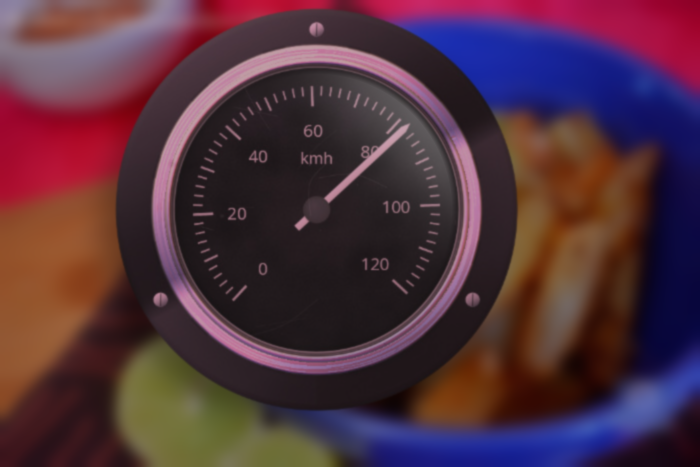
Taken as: 82 km/h
